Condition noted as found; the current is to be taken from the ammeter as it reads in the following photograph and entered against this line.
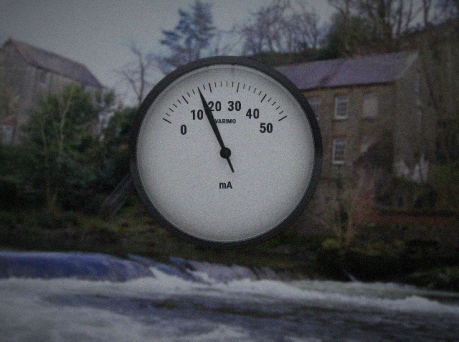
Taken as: 16 mA
